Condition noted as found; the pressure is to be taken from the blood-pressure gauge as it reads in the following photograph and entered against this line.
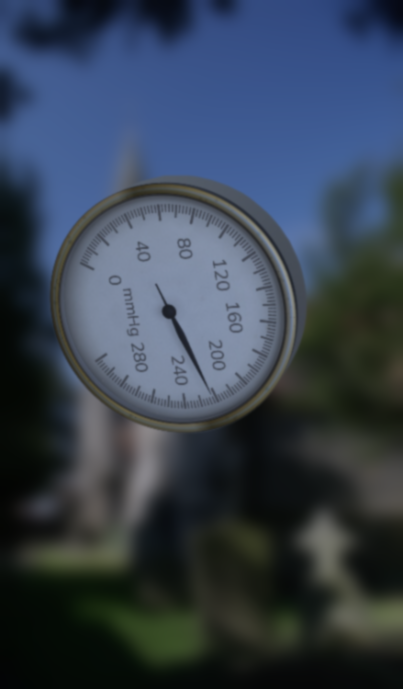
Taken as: 220 mmHg
